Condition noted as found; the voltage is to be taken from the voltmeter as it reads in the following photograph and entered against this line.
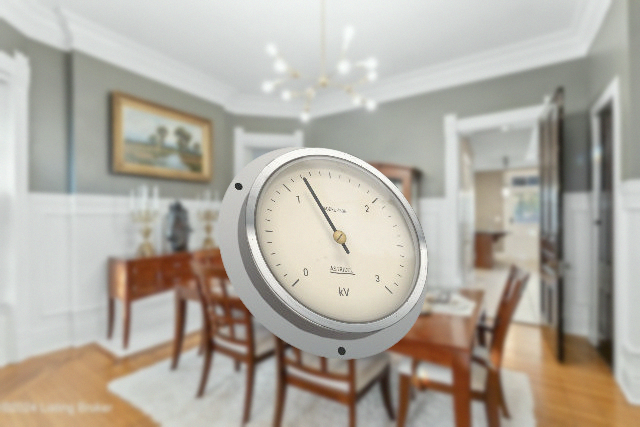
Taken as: 1.2 kV
